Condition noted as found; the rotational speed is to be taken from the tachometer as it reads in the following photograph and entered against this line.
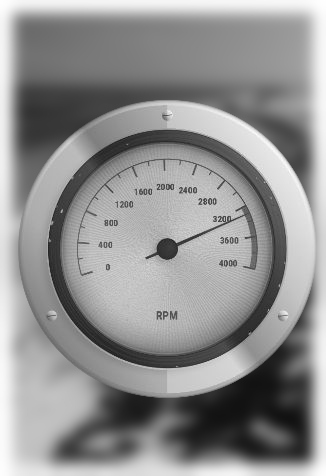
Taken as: 3300 rpm
